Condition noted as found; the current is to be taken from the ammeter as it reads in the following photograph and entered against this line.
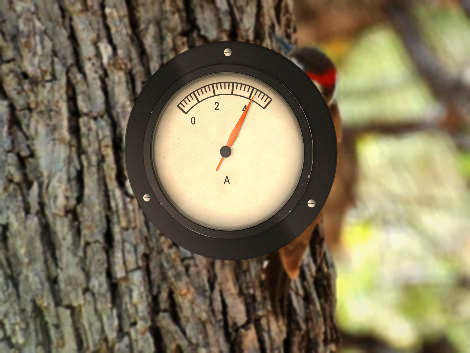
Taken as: 4.2 A
